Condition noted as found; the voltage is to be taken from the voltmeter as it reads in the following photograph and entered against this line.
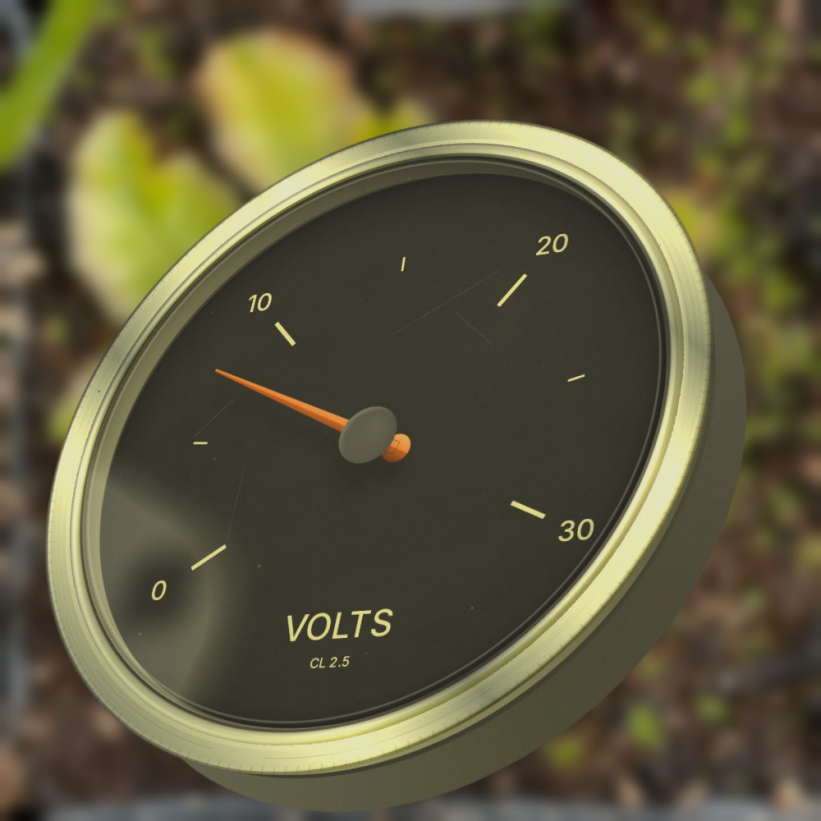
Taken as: 7.5 V
